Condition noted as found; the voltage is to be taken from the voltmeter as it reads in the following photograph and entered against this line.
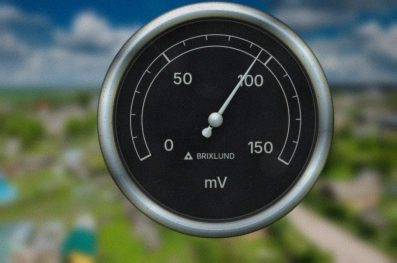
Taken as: 95 mV
